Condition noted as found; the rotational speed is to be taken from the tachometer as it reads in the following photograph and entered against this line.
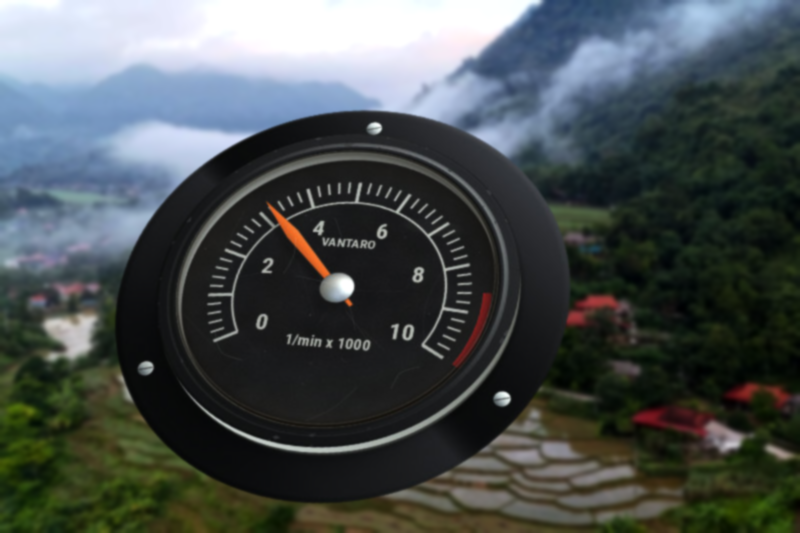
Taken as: 3200 rpm
